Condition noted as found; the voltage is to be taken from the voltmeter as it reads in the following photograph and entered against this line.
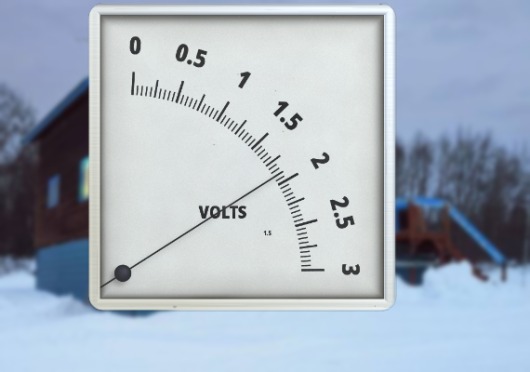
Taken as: 1.9 V
